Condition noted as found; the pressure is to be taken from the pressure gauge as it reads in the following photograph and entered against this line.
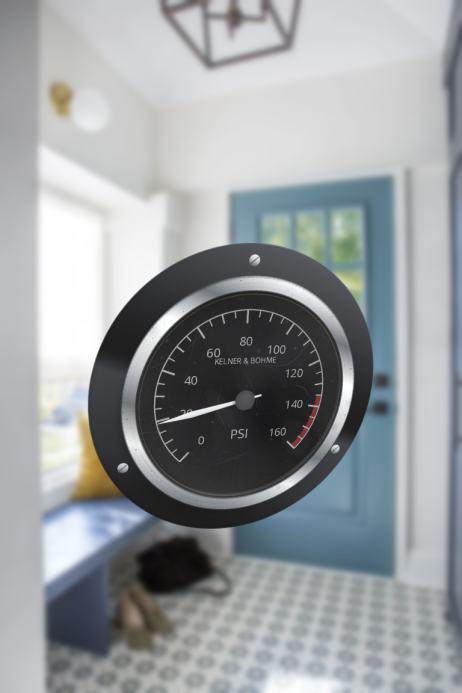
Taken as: 20 psi
